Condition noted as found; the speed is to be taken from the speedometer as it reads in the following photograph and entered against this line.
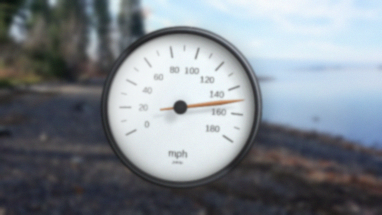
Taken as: 150 mph
